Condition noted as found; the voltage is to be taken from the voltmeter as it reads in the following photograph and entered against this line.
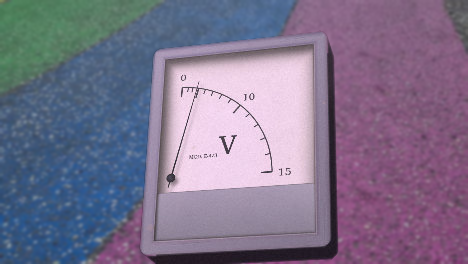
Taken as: 5 V
